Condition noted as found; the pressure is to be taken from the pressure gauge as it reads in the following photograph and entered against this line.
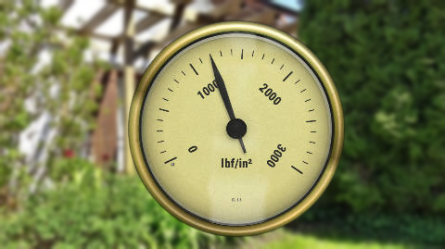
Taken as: 1200 psi
